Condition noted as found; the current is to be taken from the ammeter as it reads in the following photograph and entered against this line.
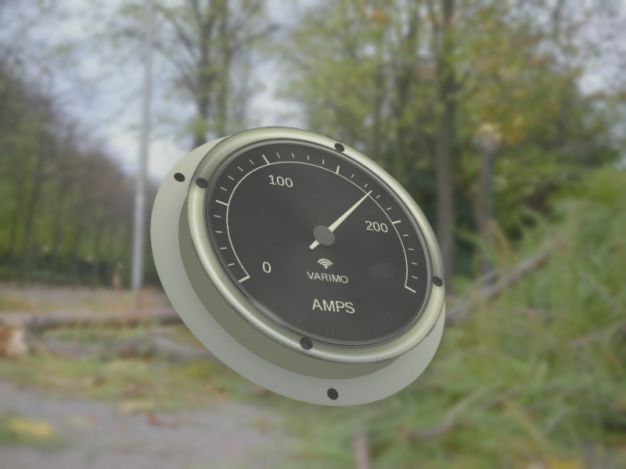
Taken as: 175 A
